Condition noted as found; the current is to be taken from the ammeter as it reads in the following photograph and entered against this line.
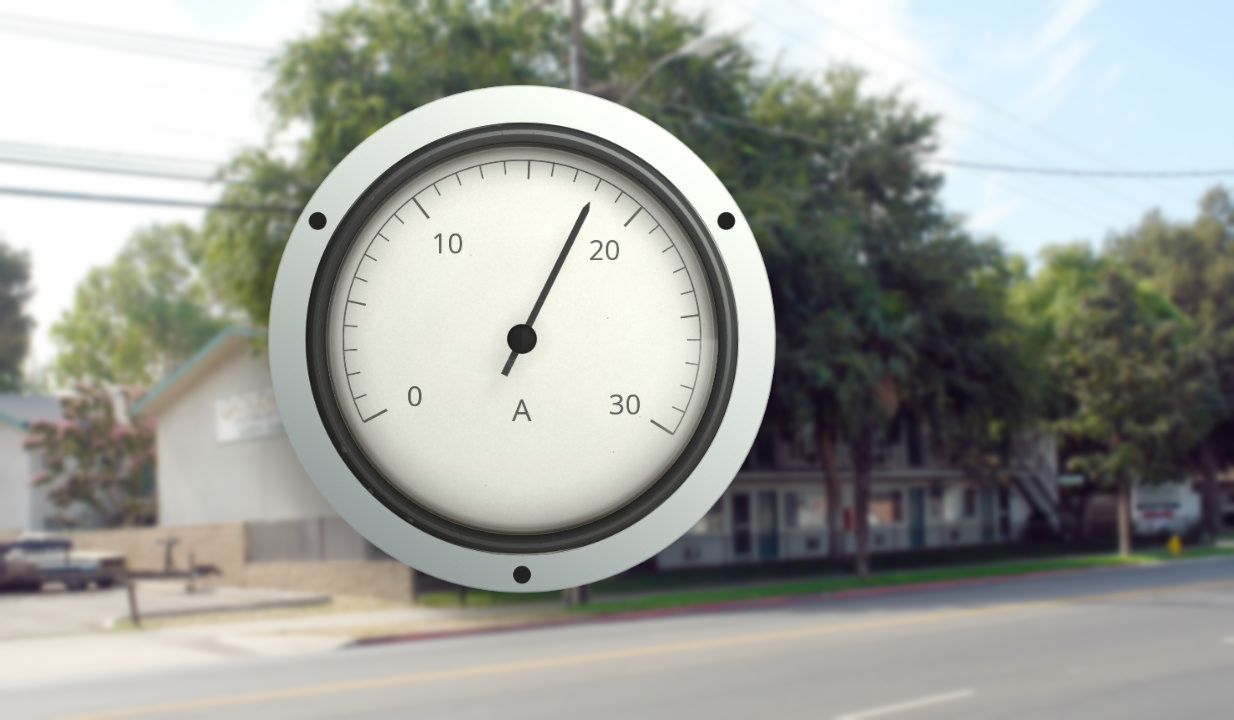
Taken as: 18 A
